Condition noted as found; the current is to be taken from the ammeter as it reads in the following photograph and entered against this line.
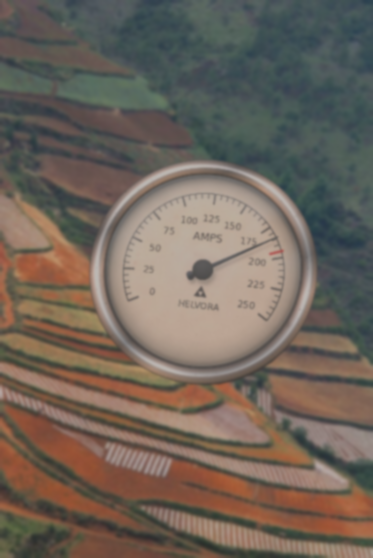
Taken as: 185 A
